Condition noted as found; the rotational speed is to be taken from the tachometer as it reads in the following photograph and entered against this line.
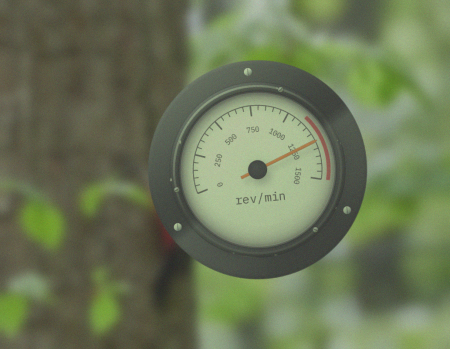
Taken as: 1250 rpm
